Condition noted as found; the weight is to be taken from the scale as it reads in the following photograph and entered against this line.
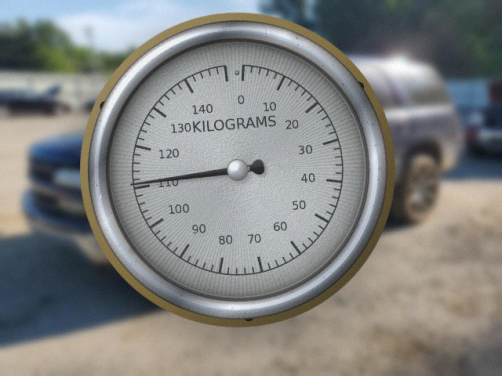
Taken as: 111 kg
